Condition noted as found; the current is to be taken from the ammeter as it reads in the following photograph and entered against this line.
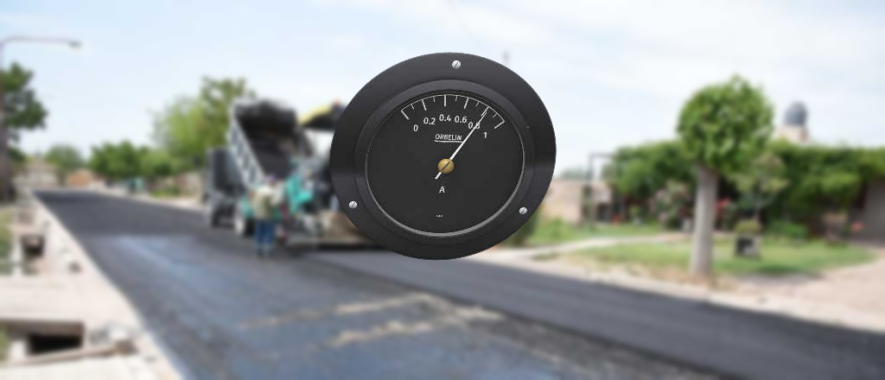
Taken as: 0.8 A
